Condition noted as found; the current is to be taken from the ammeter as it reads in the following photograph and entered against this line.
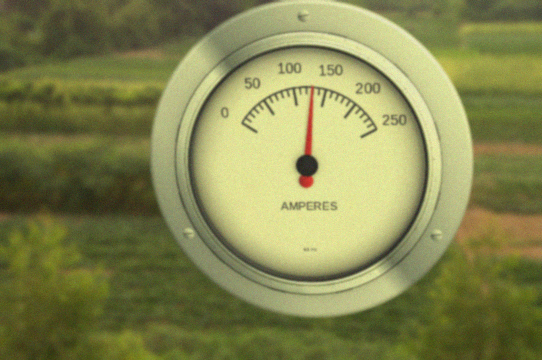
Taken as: 130 A
